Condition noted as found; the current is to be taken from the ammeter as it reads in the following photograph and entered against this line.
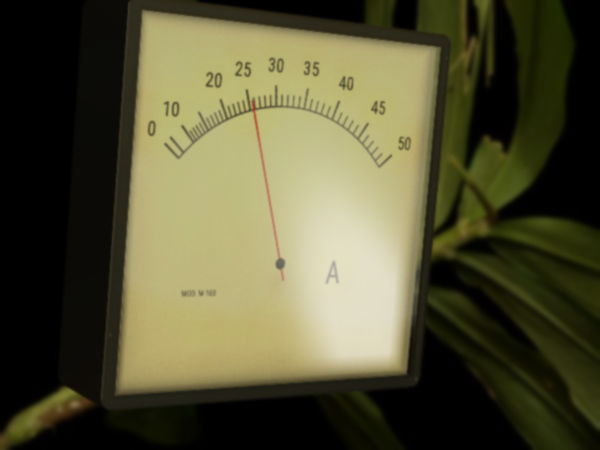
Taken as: 25 A
